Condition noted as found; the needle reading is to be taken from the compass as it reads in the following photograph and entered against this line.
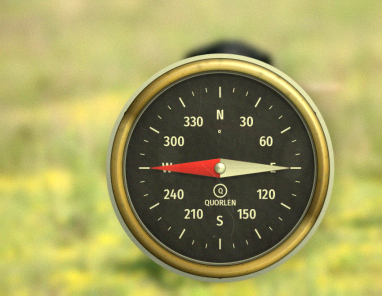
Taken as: 270 °
